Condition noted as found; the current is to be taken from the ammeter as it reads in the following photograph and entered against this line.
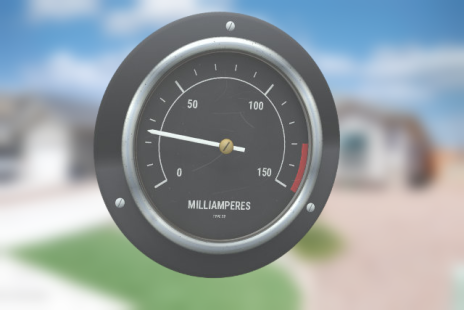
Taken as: 25 mA
